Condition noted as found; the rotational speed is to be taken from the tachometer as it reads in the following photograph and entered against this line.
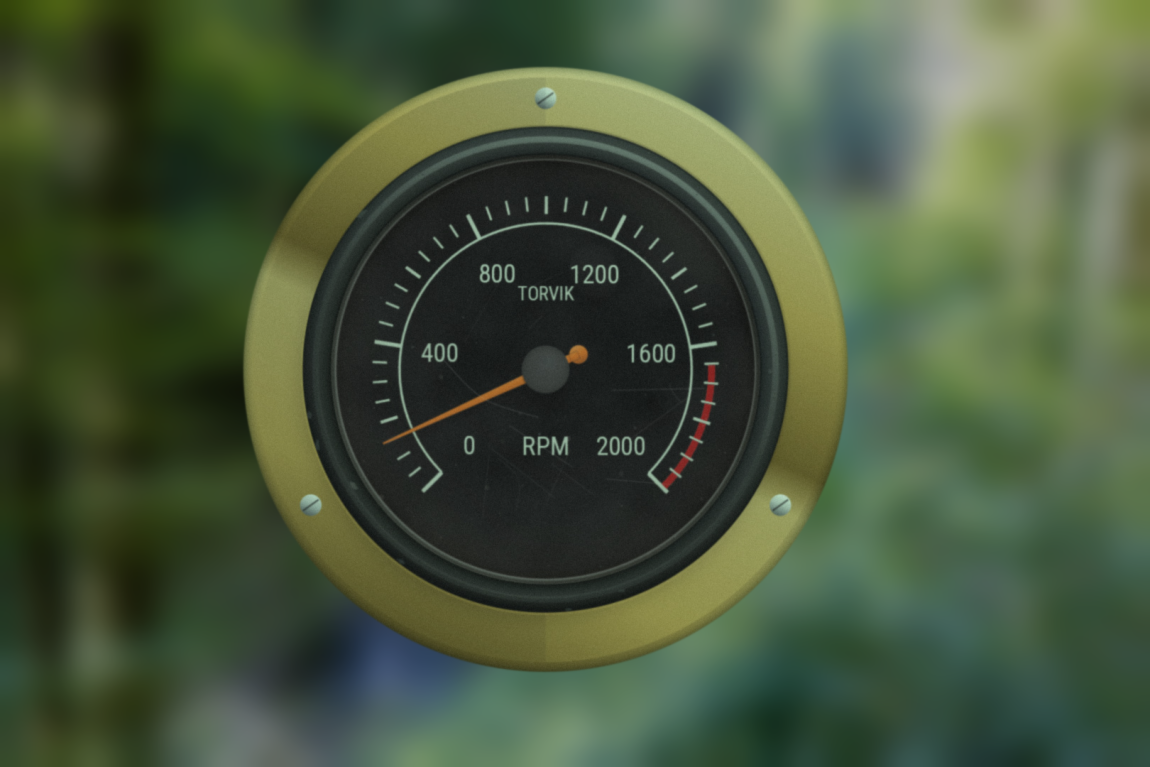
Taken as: 150 rpm
